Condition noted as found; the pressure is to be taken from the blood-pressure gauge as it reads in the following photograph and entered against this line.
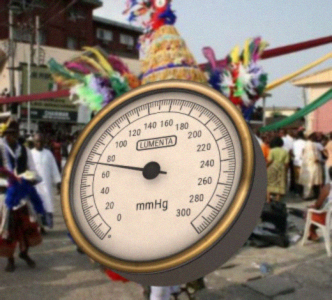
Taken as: 70 mmHg
